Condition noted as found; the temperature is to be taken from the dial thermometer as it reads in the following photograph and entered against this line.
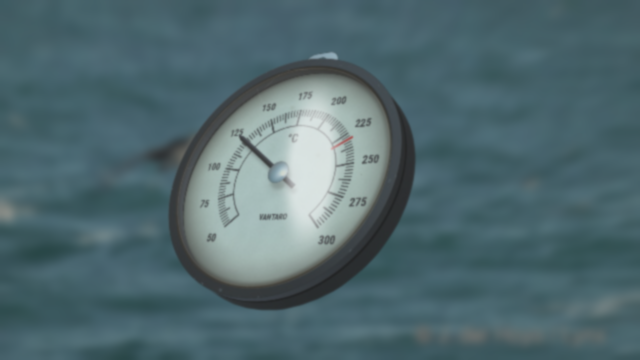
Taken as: 125 °C
